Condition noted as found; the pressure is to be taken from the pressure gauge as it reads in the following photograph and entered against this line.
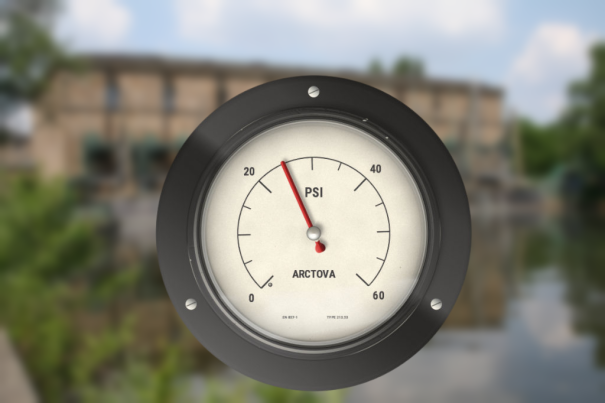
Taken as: 25 psi
